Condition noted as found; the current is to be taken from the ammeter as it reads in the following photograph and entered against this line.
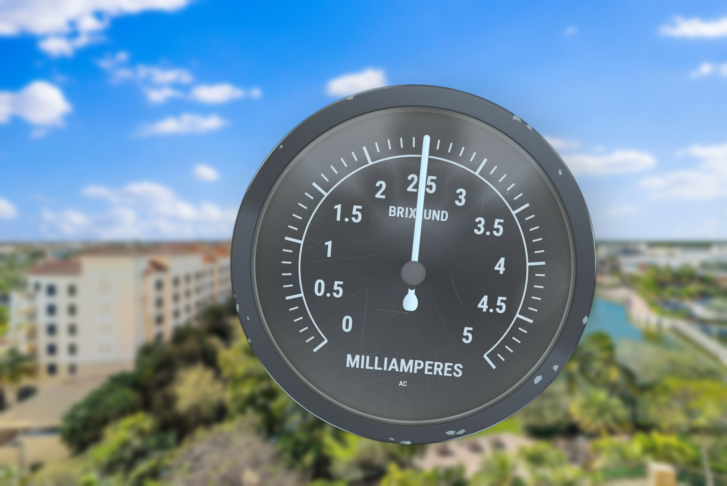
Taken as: 2.5 mA
